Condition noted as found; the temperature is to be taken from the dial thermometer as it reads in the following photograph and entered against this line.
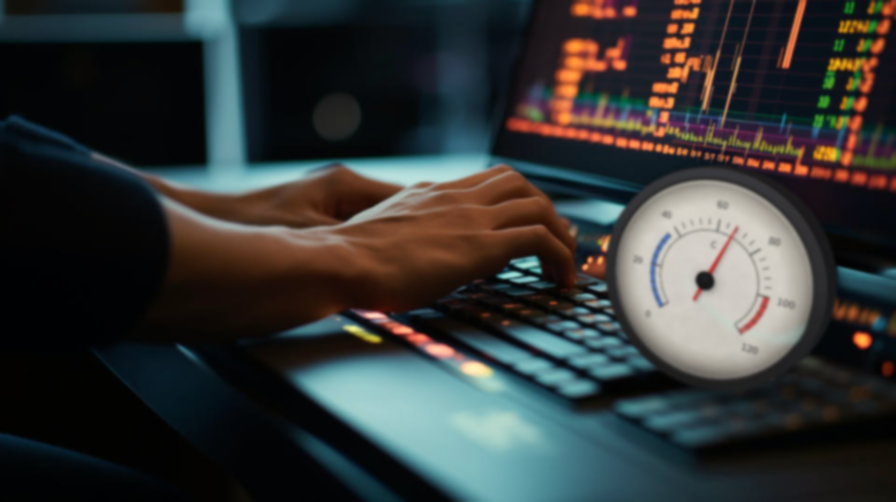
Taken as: 68 °C
